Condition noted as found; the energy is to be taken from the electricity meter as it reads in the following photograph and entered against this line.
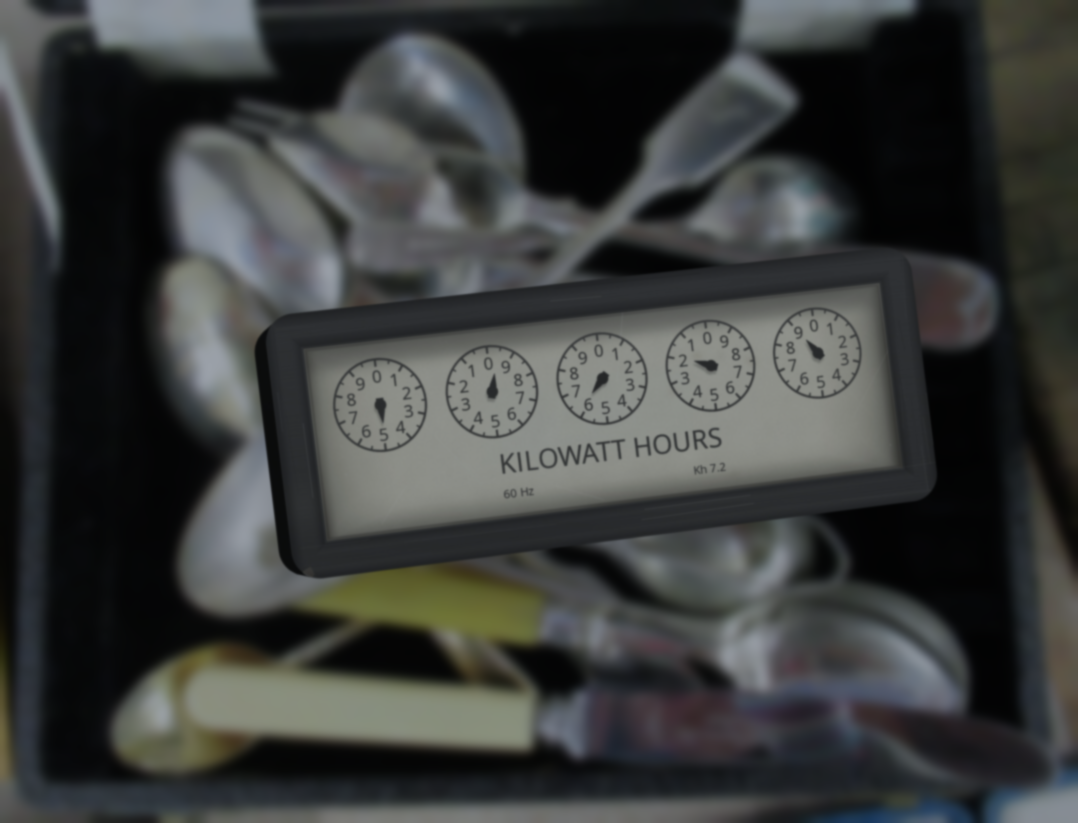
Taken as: 49619 kWh
